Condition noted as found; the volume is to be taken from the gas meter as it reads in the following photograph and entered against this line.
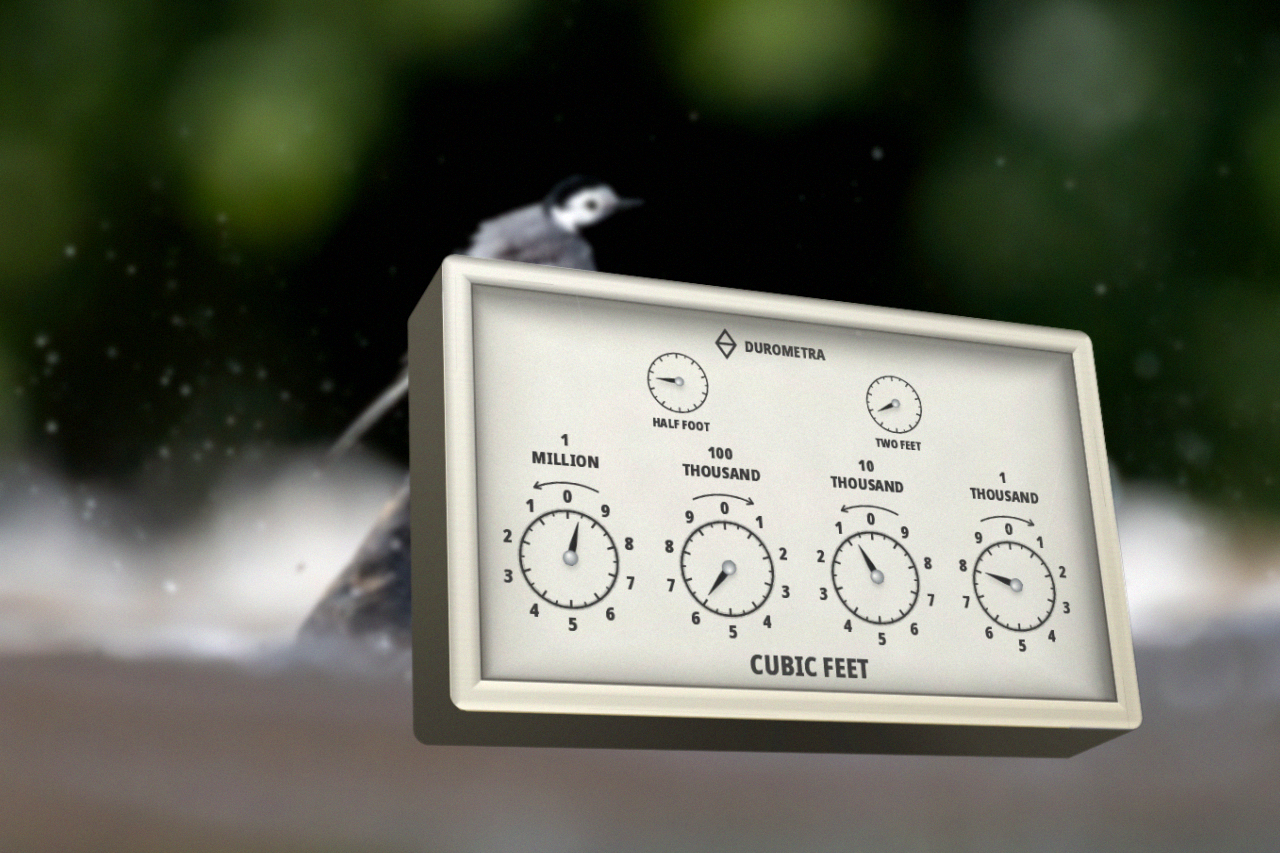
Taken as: 960800 ft³
